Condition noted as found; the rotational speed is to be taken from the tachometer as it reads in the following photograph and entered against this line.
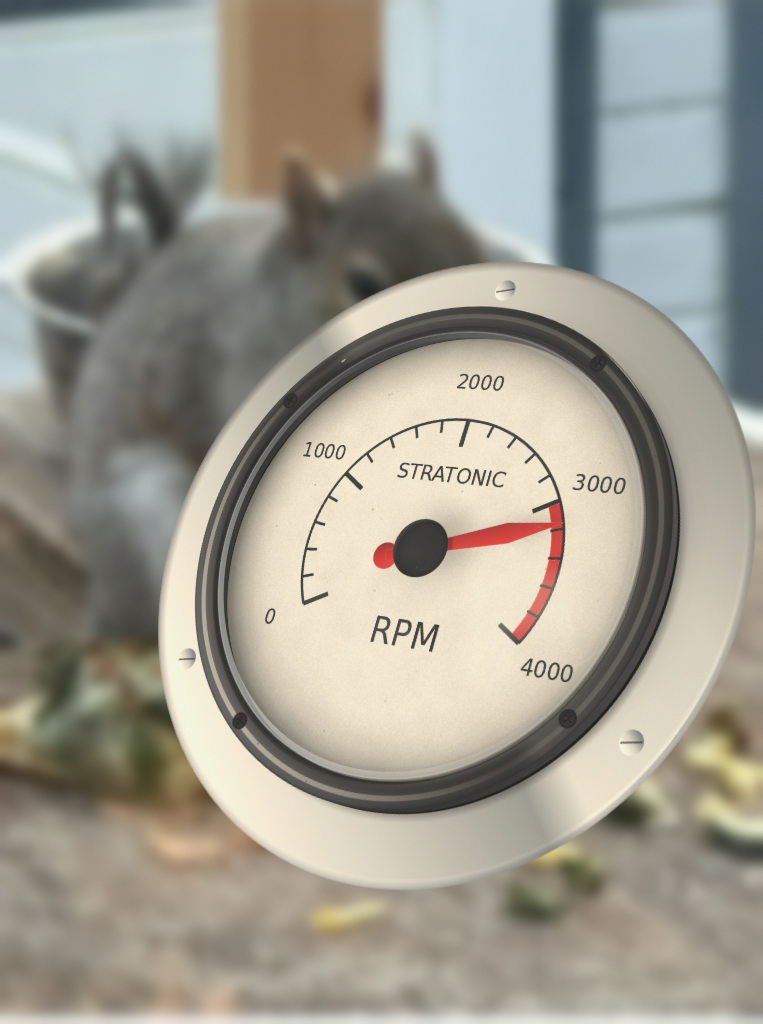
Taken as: 3200 rpm
